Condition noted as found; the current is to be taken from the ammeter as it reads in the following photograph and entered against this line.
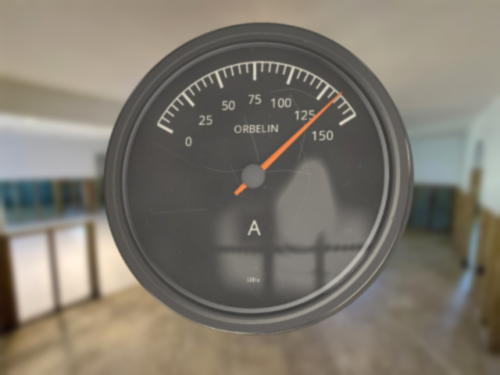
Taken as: 135 A
